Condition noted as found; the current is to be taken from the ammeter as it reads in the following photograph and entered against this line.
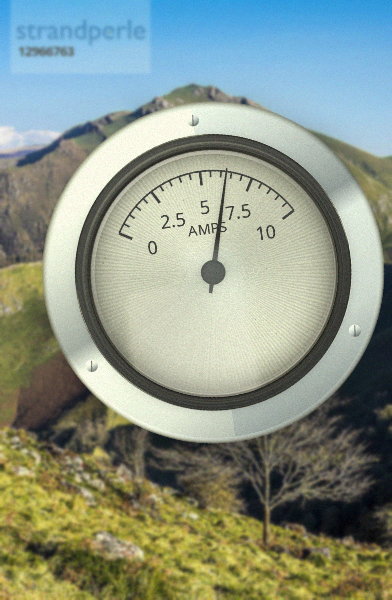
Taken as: 6.25 A
